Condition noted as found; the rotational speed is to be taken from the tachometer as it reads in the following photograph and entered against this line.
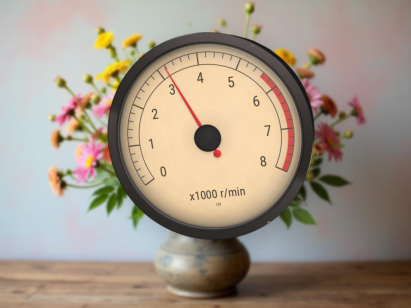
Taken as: 3200 rpm
